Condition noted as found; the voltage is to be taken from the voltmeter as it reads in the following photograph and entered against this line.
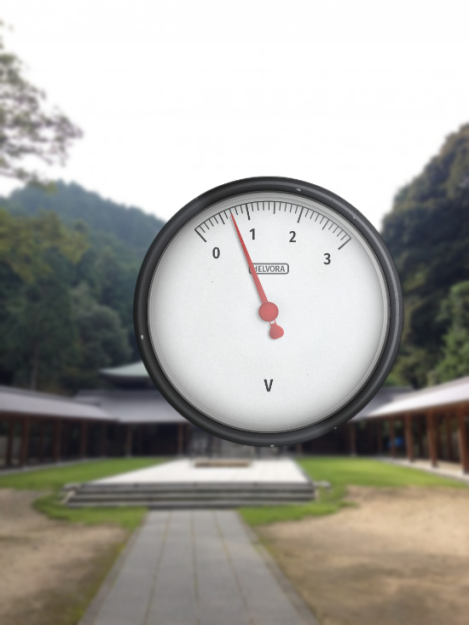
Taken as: 0.7 V
